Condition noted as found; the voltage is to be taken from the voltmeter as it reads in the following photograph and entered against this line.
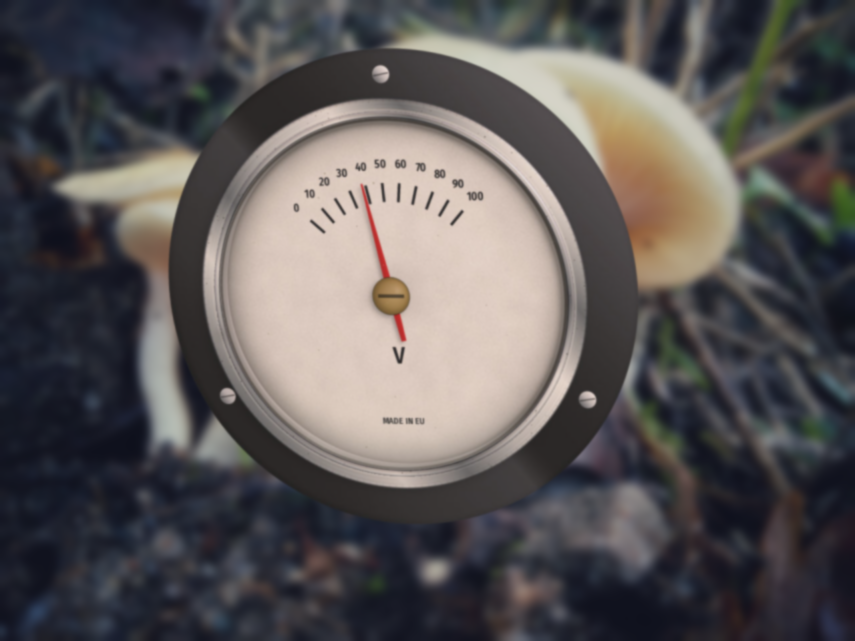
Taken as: 40 V
